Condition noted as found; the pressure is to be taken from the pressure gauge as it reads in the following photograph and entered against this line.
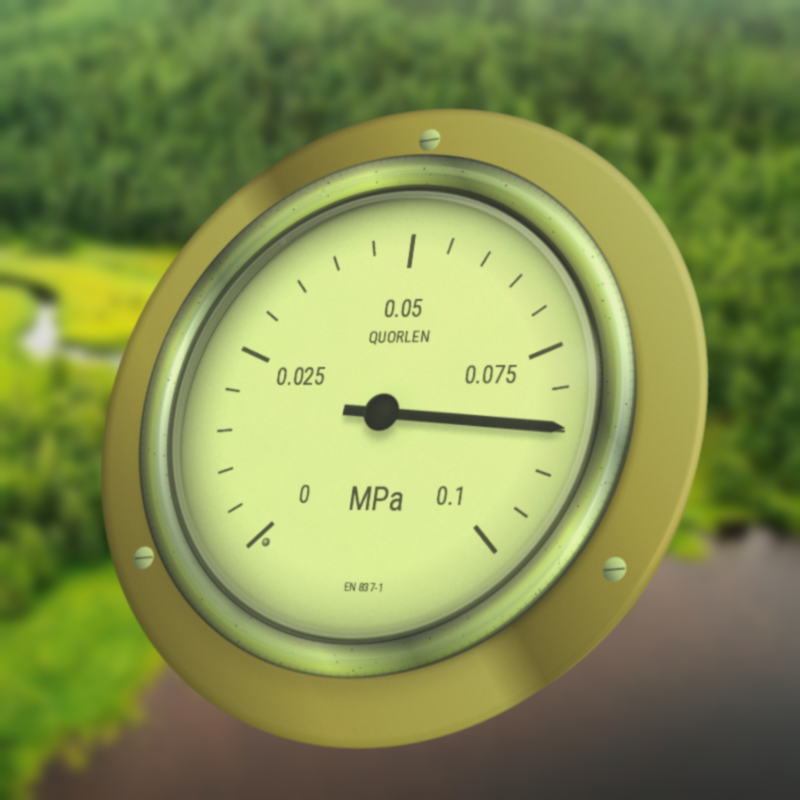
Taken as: 0.085 MPa
